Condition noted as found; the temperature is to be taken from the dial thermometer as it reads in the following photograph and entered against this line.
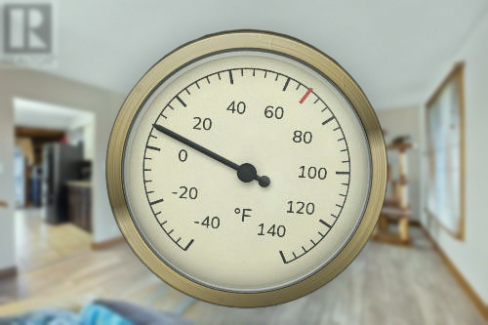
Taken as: 8 °F
